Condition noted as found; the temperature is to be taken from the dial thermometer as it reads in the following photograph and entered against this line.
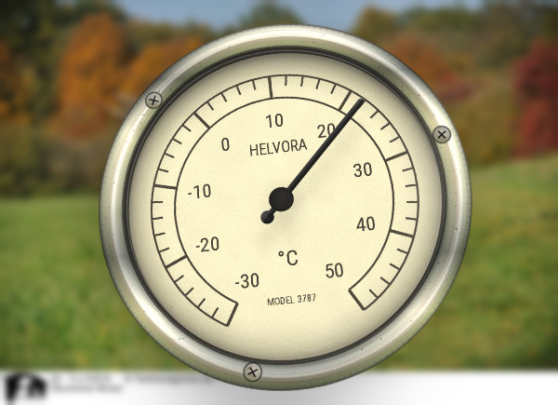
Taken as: 22 °C
